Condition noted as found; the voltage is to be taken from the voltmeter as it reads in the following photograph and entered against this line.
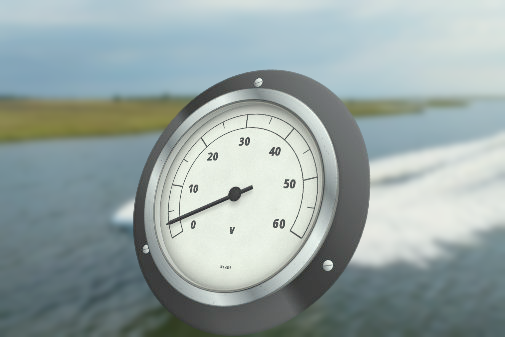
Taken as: 2.5 V
